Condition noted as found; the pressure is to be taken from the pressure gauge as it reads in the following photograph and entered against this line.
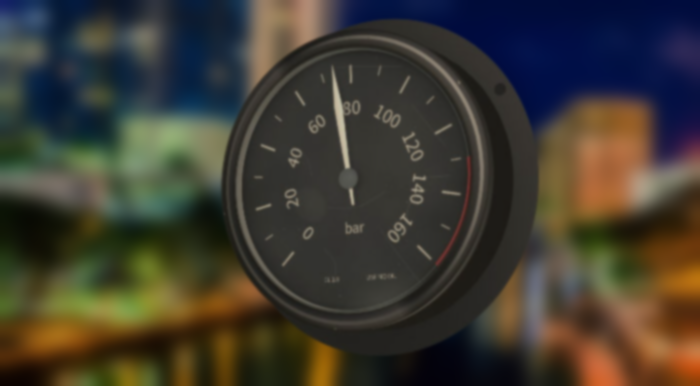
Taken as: 75 bar
